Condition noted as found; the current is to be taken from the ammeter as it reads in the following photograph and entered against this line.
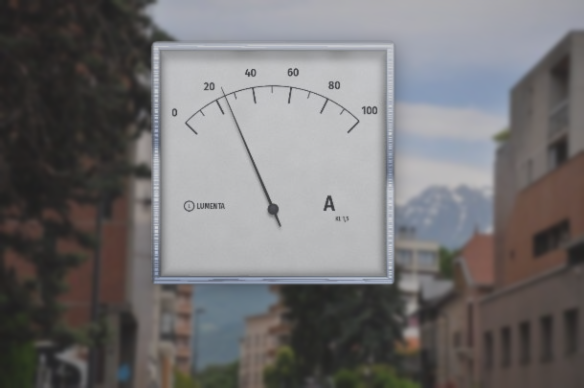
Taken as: 25 A
